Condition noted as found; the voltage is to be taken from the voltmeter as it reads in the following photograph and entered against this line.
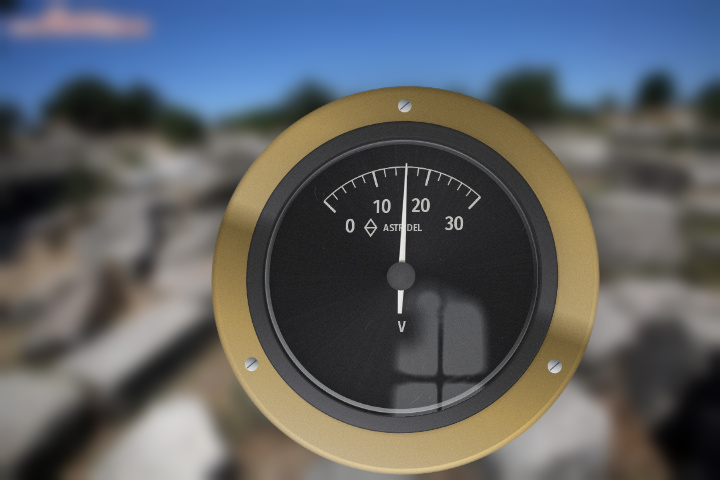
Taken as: 16 V
